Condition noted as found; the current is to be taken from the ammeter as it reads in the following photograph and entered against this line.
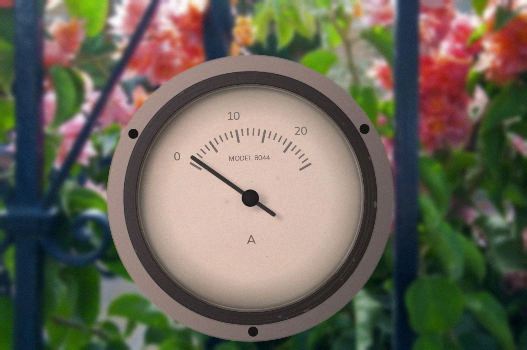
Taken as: 1 A
